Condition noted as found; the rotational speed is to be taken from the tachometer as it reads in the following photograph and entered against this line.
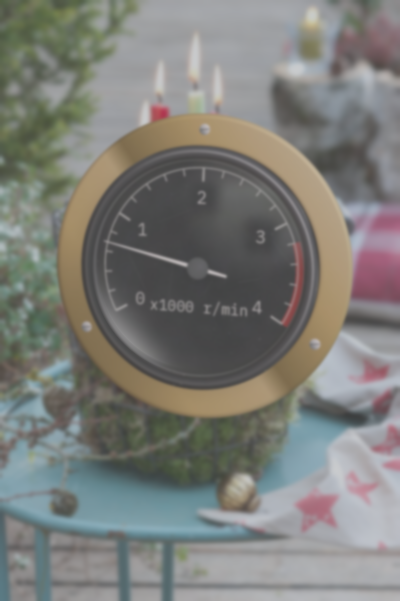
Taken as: 700 rpm
